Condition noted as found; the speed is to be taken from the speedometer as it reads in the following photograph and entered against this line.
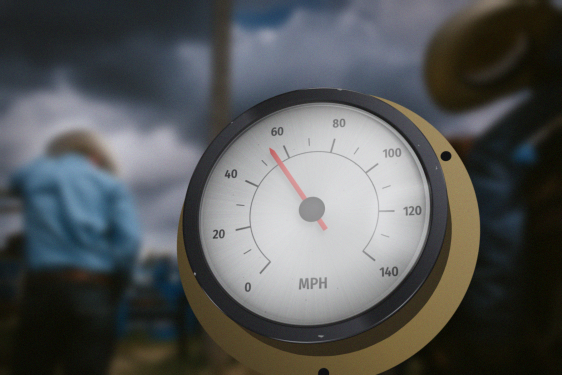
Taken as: 55 mph
